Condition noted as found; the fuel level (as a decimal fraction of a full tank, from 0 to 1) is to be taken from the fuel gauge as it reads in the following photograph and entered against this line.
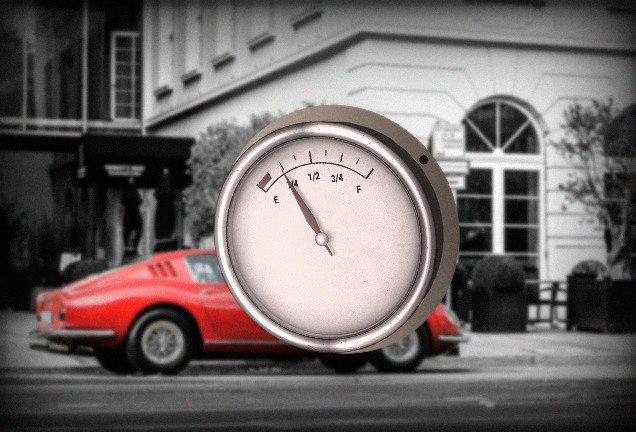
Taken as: 0.25
